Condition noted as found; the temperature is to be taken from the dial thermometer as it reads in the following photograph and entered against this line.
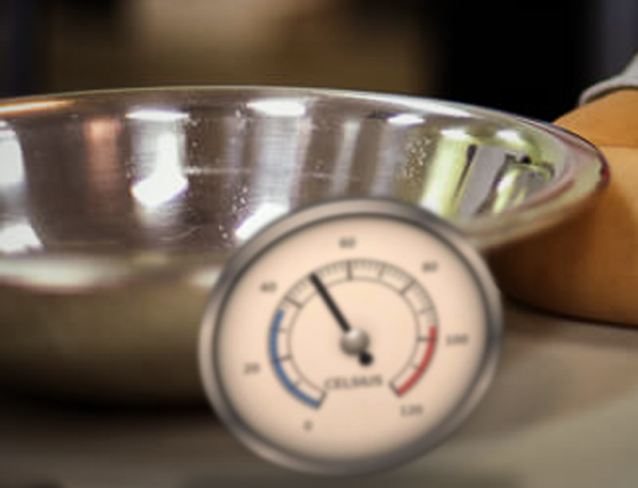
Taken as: 50 °C
